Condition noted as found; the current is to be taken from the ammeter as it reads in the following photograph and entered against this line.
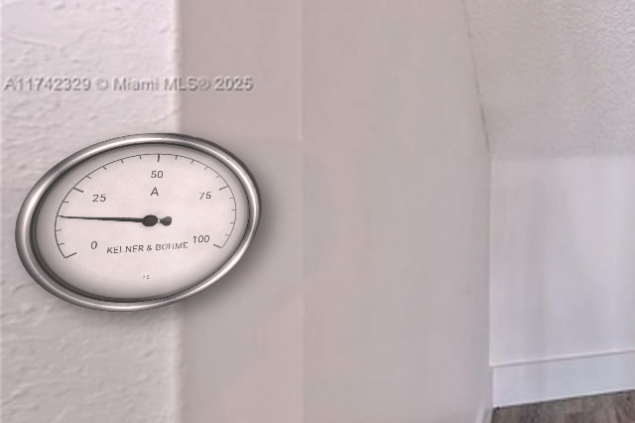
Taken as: 15 A
